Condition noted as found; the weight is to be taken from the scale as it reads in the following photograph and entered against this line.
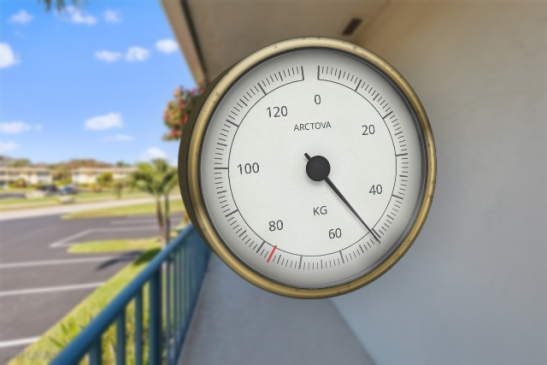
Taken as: 51 kg
